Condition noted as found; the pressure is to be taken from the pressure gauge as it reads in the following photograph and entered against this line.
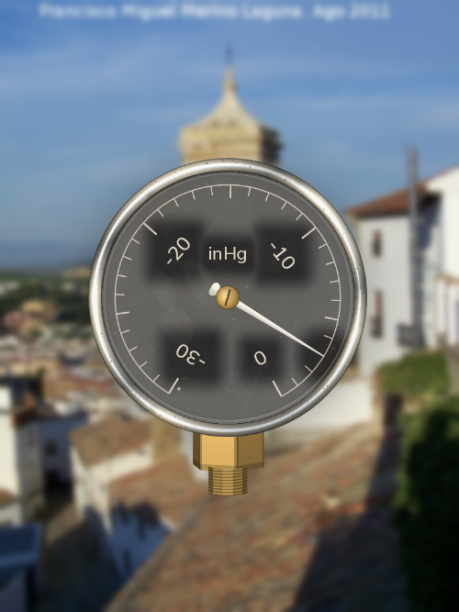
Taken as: -3 inHg
